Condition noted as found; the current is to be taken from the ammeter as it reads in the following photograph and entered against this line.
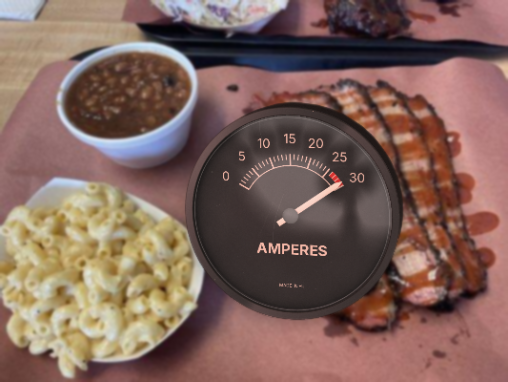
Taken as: 29 A
